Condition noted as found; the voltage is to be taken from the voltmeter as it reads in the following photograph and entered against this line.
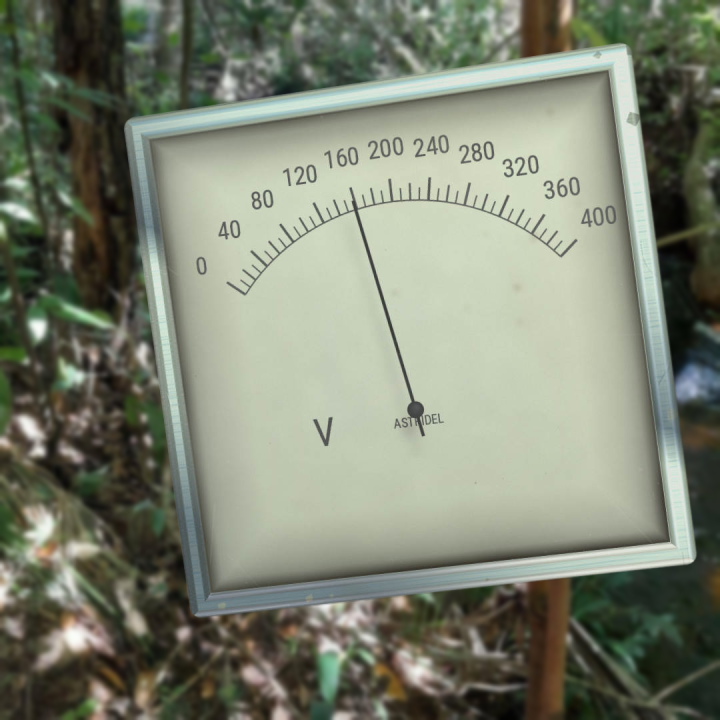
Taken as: 160 V
